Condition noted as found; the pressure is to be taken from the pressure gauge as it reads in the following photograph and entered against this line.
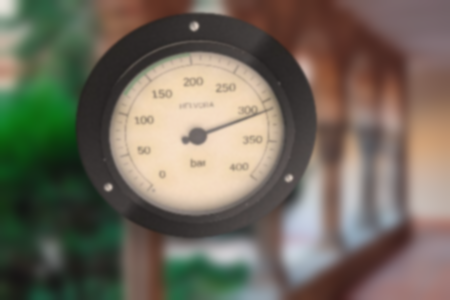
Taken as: 310 bar
